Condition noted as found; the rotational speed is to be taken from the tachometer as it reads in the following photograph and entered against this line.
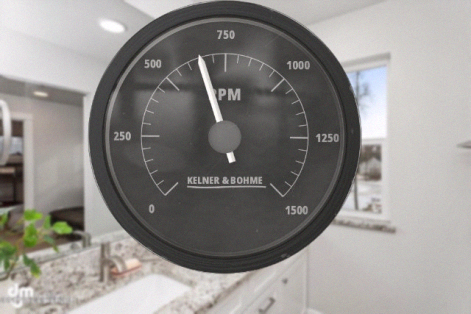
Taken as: 650 rpm
